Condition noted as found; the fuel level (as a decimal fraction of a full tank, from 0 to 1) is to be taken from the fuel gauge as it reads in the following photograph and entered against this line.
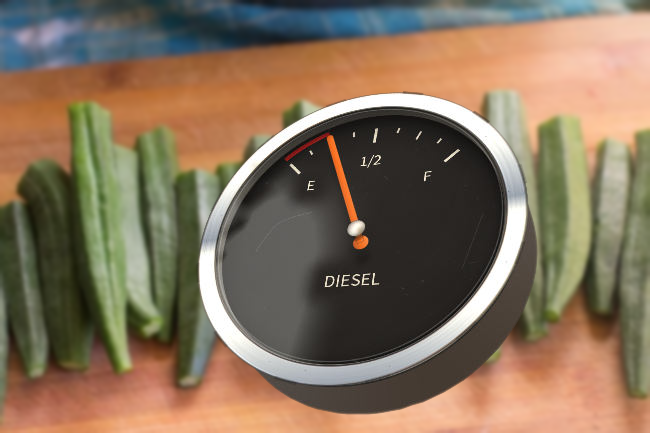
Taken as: 0.25
